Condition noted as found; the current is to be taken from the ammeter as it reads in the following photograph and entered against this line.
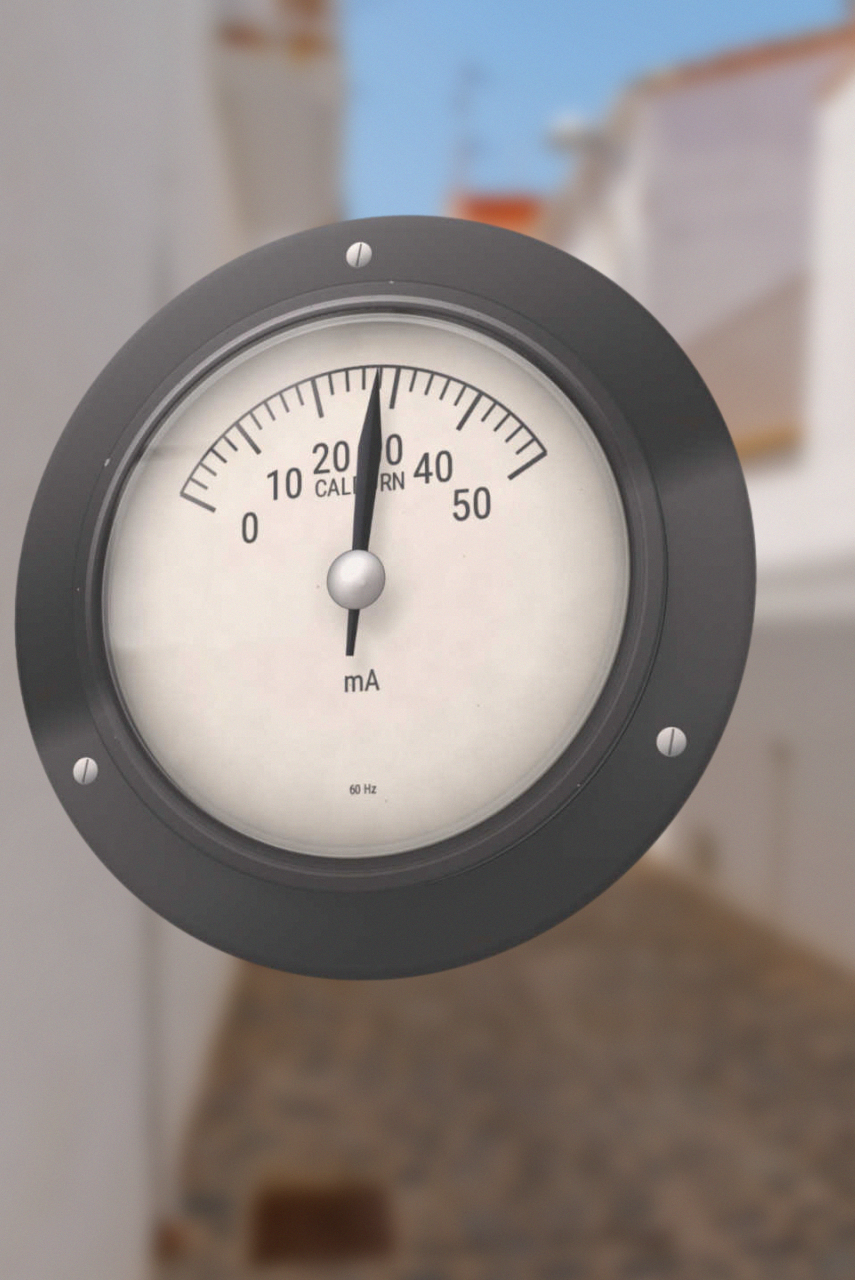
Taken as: 28 mA
